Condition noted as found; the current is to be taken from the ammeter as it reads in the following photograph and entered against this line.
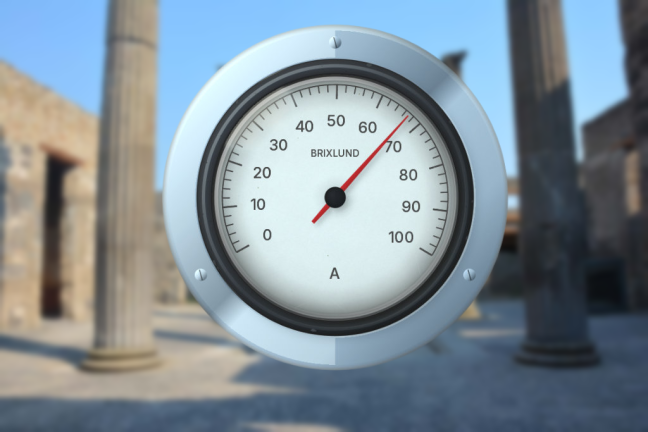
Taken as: 67 A
